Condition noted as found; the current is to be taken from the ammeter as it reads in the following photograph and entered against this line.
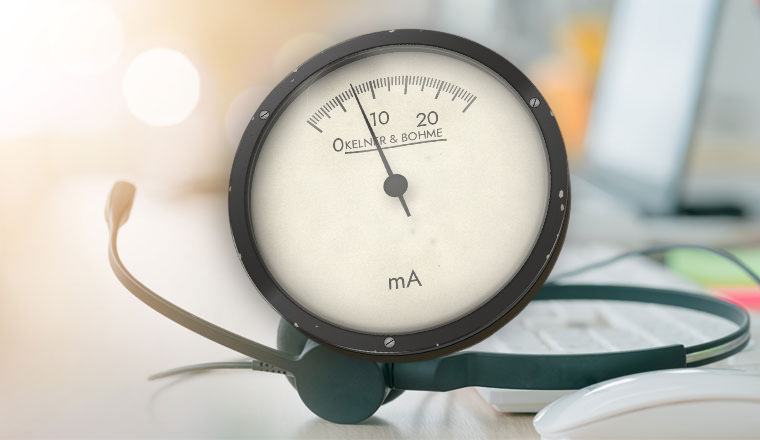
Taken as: 7.5 mA
